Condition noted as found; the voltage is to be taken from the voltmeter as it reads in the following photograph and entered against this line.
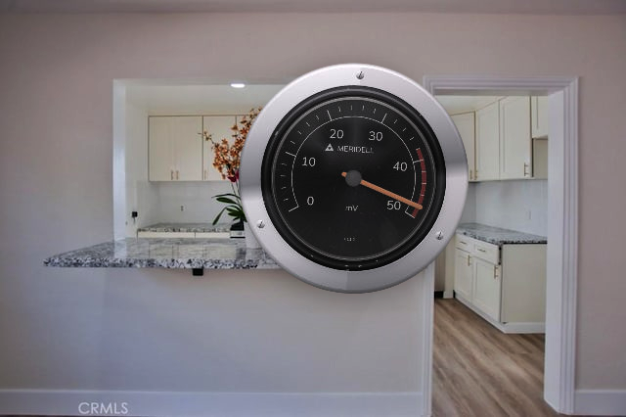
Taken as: 48 mV
